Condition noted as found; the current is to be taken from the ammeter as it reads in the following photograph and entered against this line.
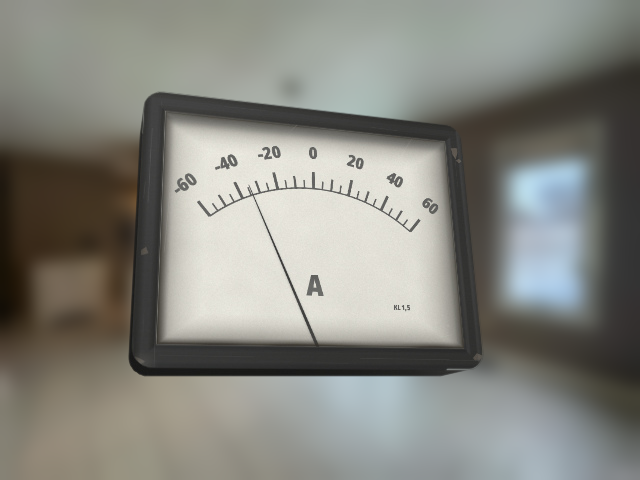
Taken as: -35 A
